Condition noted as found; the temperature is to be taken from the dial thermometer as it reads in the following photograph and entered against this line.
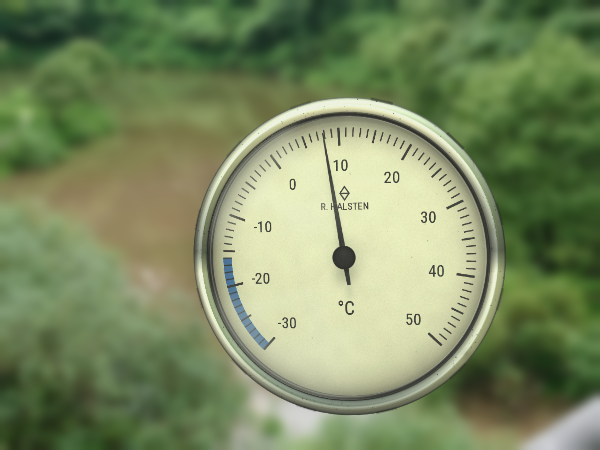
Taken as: 8 °C
